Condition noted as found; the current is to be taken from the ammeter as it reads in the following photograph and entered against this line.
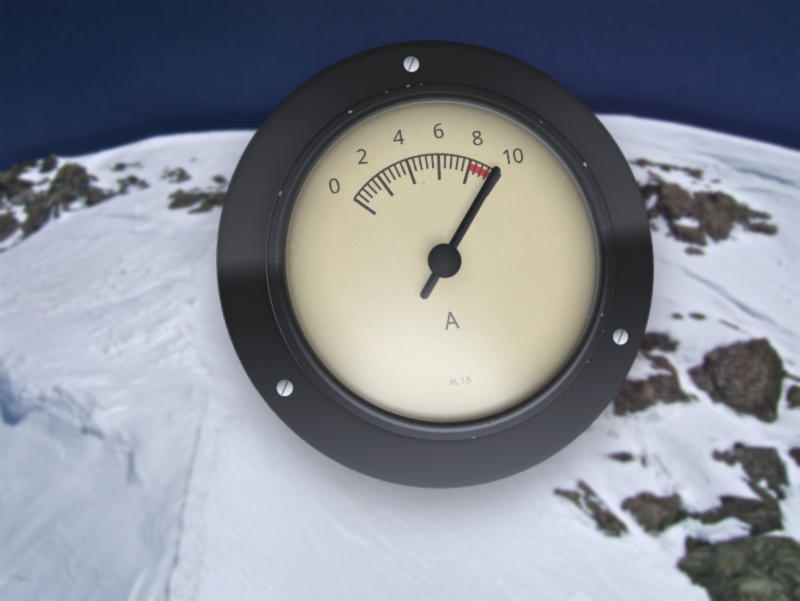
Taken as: 9.6 A
